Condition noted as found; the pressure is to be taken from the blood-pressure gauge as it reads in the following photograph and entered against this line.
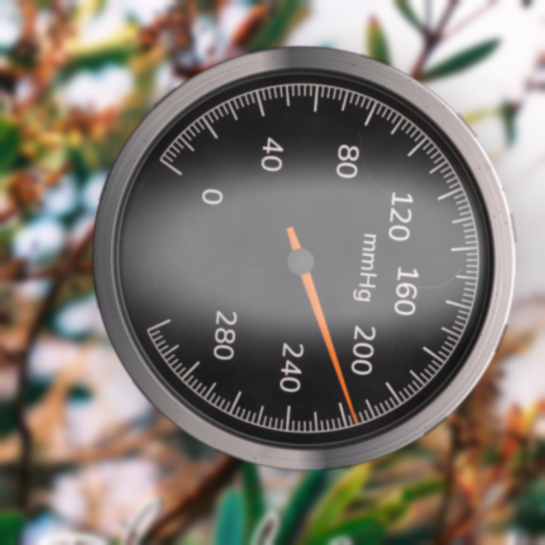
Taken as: 216 mmHg
